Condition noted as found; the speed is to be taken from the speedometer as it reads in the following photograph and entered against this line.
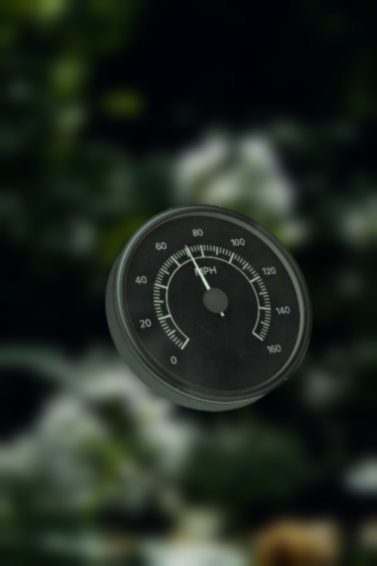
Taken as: 70 mph
